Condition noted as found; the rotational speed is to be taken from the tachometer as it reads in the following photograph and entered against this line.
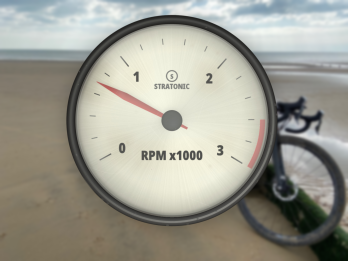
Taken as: 700 rpm
